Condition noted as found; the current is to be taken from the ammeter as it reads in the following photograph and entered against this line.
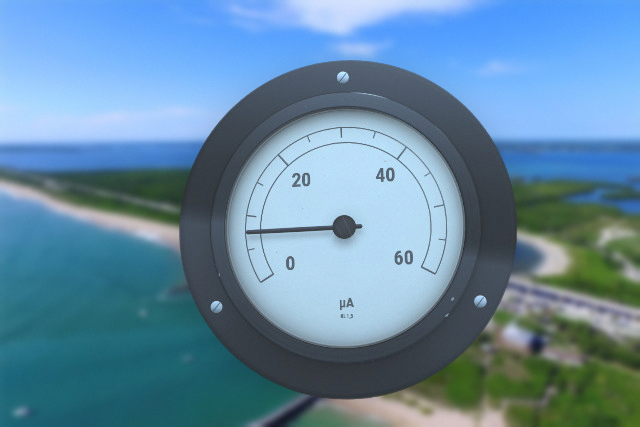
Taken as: 7.5 µA
